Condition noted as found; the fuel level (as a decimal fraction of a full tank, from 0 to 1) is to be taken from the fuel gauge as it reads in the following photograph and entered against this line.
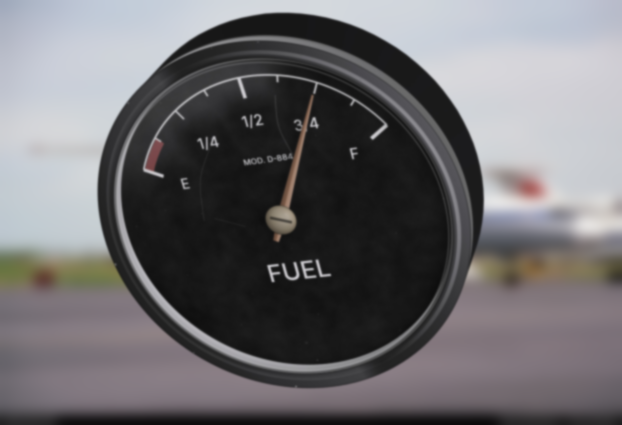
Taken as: 0.75
